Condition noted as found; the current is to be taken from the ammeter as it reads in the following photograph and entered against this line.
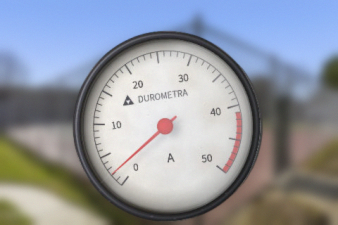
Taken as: 2 A
